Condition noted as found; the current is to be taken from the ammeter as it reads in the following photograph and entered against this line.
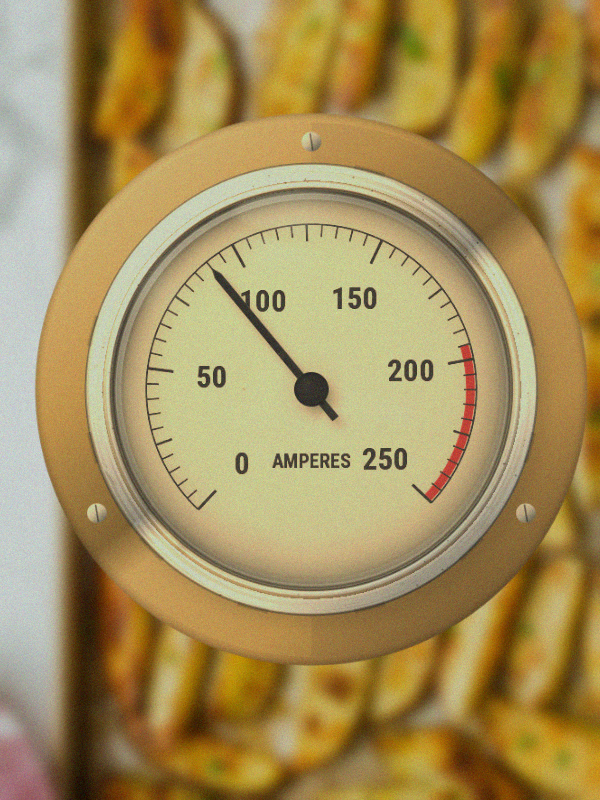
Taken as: 90 A
